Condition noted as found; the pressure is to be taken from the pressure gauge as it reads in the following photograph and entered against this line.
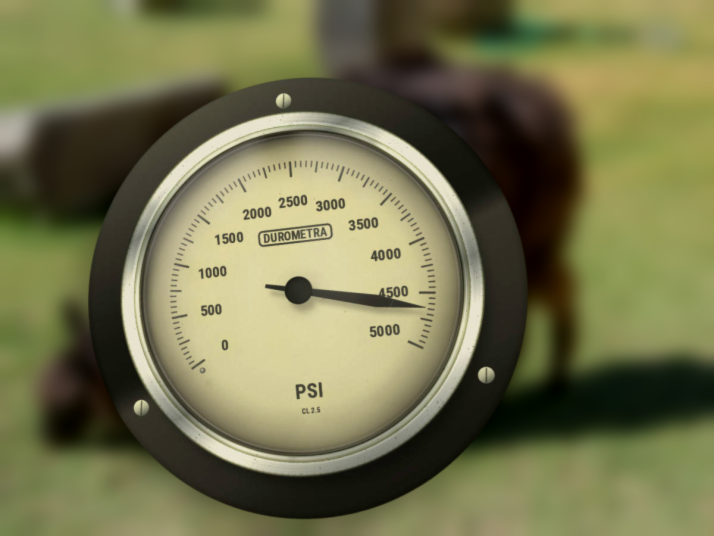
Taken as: 4650 psi
